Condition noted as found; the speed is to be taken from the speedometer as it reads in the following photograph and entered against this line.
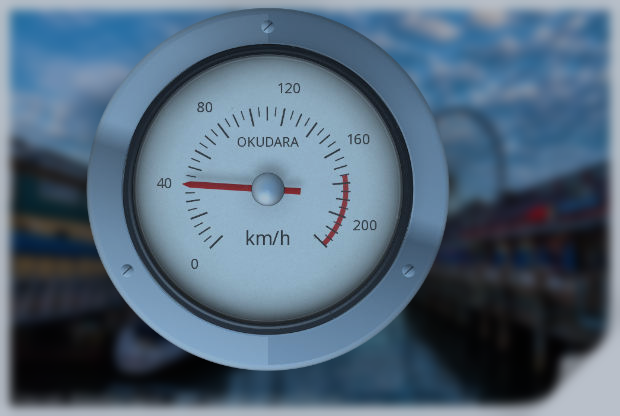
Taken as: 40 km/h
